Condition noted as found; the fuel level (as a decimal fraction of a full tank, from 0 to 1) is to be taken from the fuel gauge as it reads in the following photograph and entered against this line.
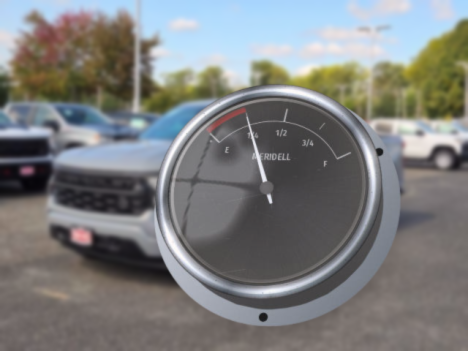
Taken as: 0.25
